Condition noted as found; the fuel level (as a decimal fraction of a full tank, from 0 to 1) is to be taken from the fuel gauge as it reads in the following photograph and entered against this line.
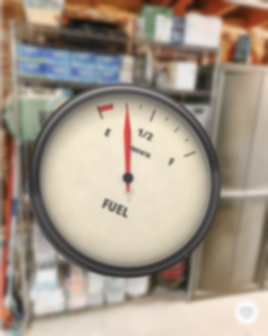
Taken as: 0.25
